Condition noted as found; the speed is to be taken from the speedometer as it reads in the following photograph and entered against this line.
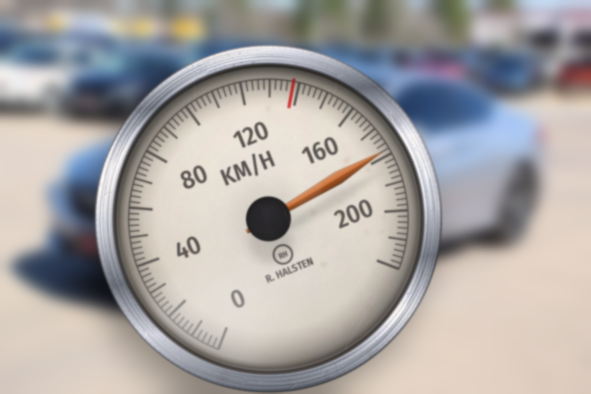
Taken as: 178 km/h
